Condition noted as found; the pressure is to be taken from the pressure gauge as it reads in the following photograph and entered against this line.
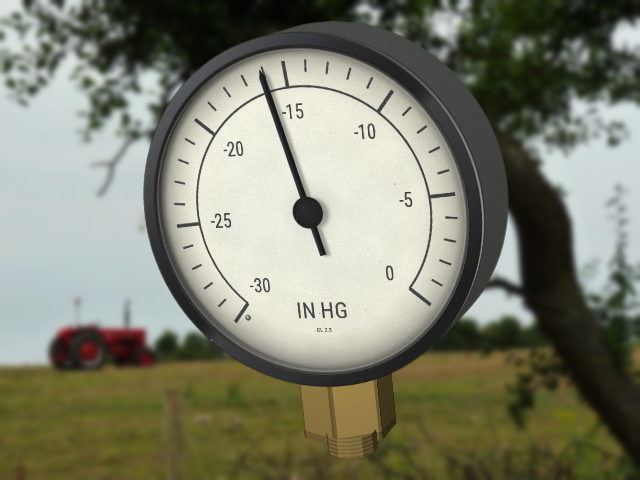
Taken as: -16 inHg
